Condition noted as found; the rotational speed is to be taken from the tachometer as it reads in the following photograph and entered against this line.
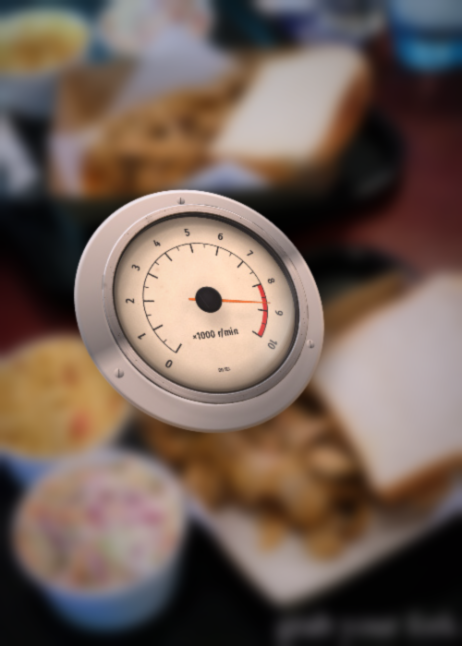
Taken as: 8750 rpm
